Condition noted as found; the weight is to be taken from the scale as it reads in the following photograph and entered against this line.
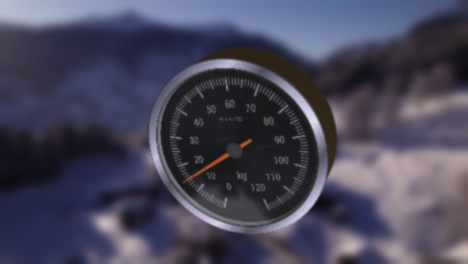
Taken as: 15 kg
